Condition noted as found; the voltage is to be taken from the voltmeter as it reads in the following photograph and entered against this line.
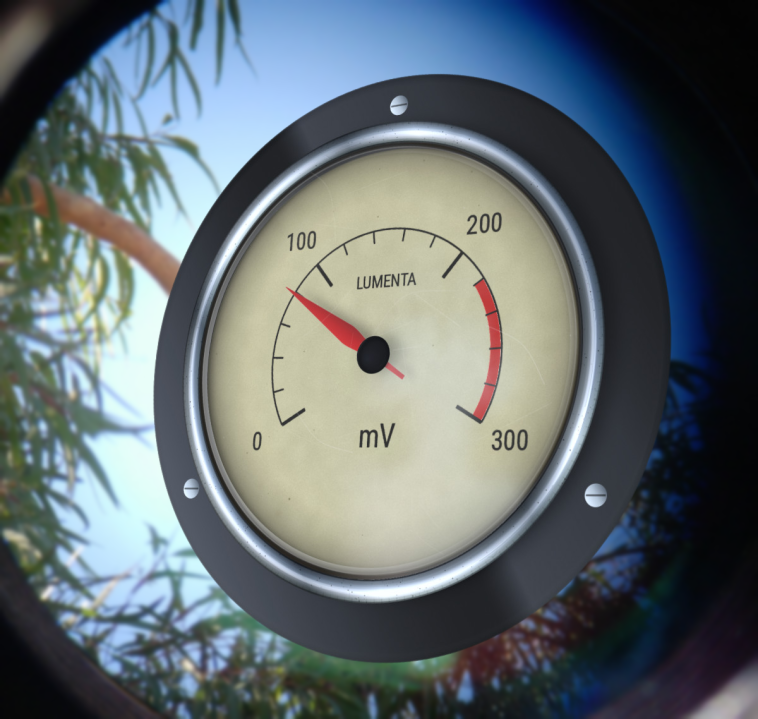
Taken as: 80 mV
